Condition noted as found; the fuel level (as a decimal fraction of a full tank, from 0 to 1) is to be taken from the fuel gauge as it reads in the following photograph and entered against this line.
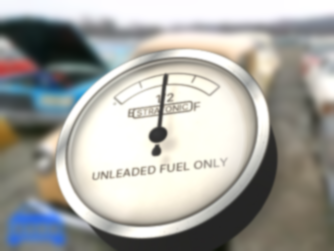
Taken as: 0.5
